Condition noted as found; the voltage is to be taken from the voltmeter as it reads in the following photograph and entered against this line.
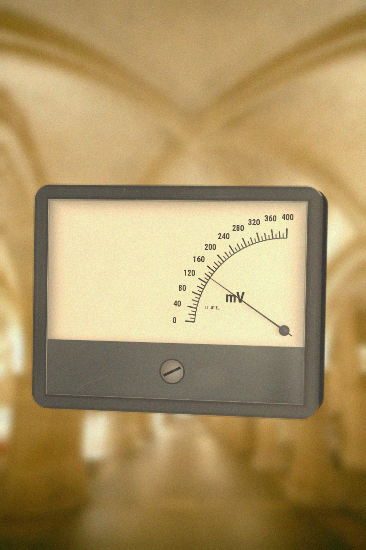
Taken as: 140 mV
